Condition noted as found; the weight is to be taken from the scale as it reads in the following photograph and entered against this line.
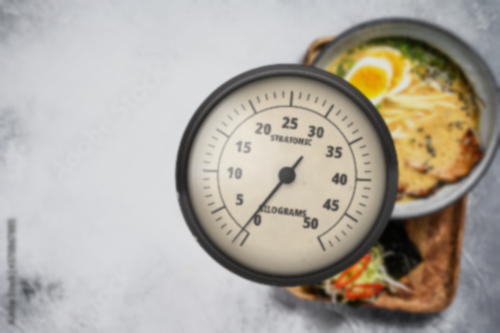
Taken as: 1 kg
